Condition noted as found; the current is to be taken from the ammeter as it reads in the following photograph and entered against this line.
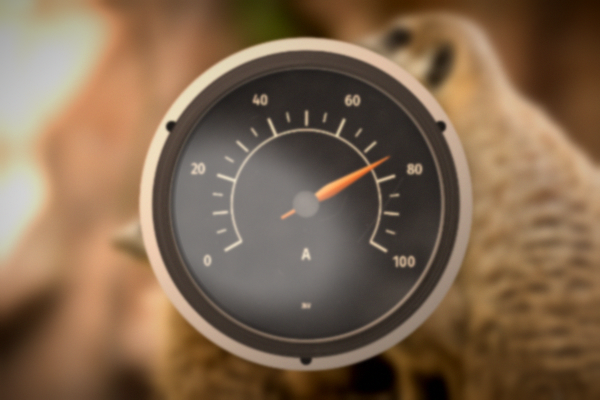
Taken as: 75 A
